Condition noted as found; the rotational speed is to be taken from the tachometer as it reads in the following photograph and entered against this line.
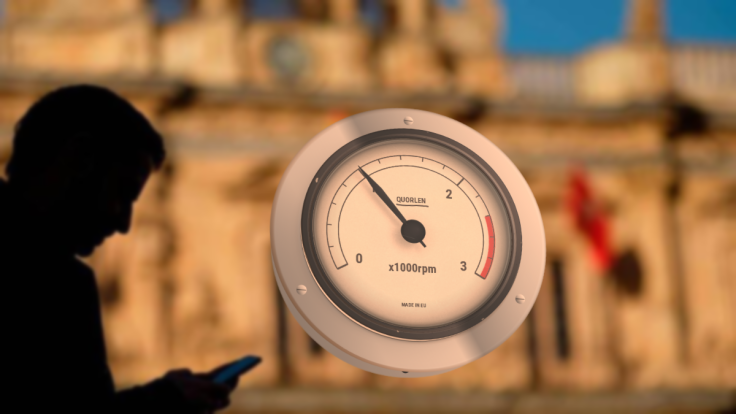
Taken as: 1000 rpm
